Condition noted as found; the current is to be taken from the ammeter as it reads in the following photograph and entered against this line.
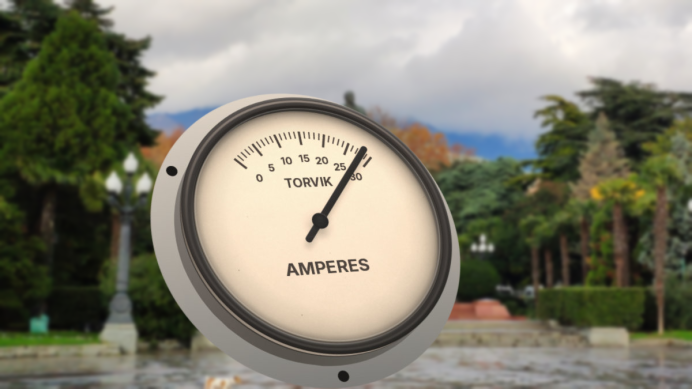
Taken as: 28 A
